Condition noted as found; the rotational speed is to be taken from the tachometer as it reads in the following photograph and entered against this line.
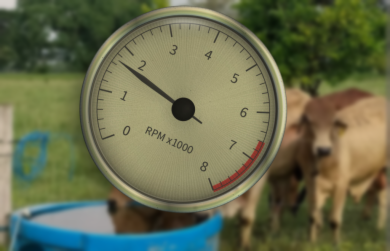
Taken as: 1700 rpm
